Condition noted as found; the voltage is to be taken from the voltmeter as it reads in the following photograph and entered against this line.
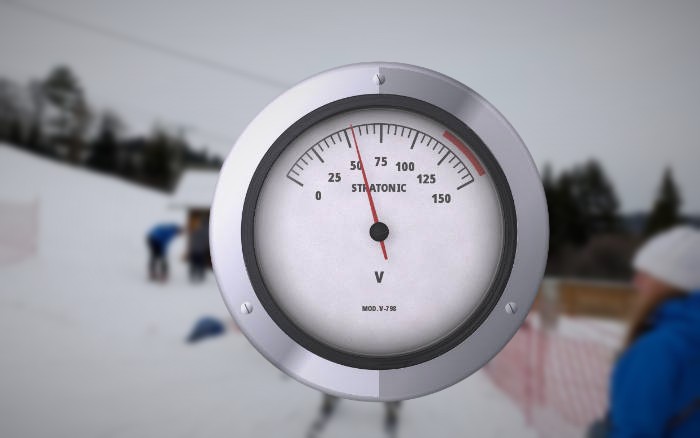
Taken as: 55 V
